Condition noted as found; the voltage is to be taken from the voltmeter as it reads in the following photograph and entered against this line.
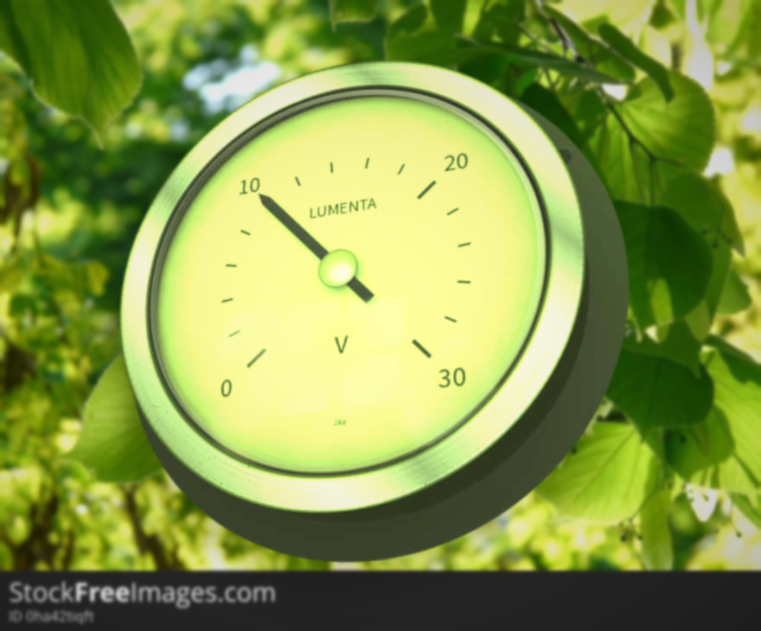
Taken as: 10 V
